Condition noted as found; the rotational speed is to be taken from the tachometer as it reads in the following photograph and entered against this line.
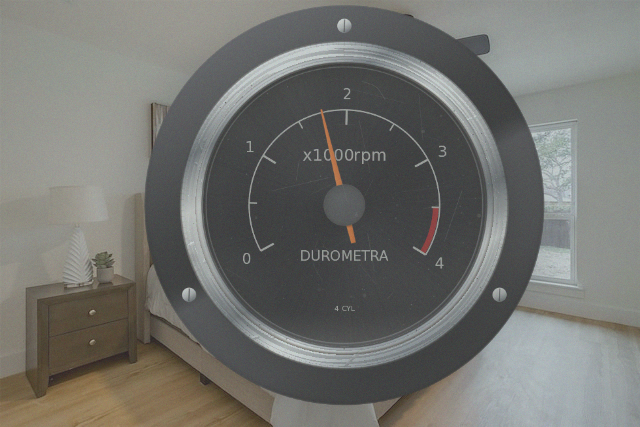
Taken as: 1750 rpm
